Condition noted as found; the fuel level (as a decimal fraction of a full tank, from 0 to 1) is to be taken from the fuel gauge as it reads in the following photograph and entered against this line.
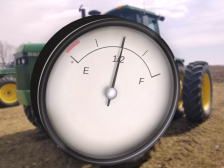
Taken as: 0.5
